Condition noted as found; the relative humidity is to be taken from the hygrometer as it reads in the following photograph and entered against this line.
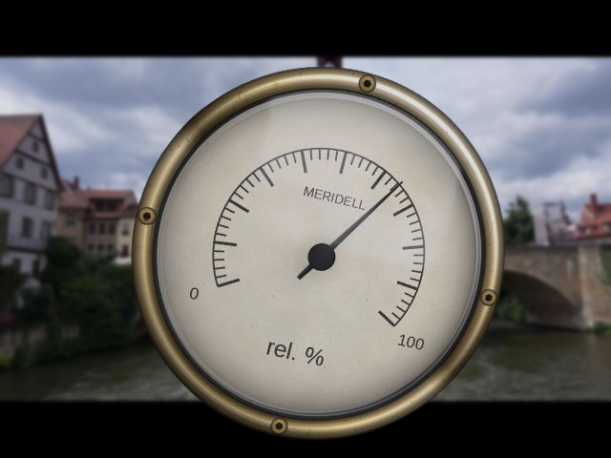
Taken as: 64 %
